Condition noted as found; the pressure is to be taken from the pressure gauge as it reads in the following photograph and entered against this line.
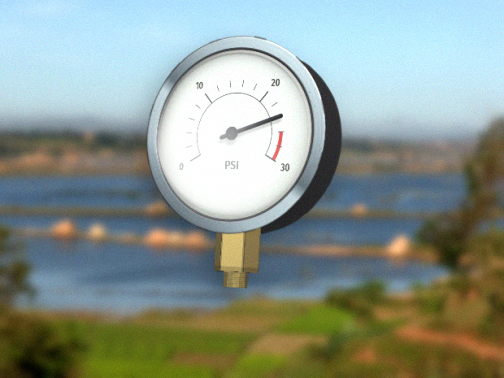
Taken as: 24 psi
